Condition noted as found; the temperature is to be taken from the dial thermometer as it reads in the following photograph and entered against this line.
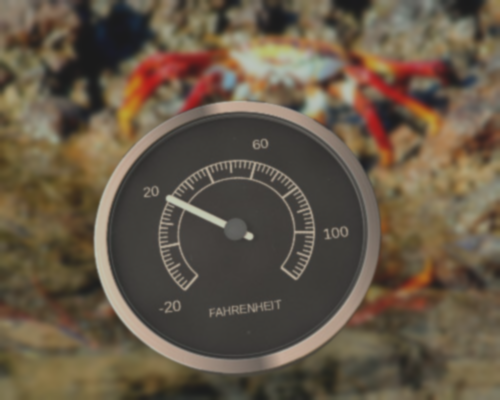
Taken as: 20 °F
